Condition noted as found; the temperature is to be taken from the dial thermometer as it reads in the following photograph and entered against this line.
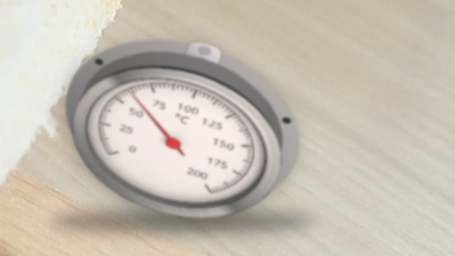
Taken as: 62.5 °C
